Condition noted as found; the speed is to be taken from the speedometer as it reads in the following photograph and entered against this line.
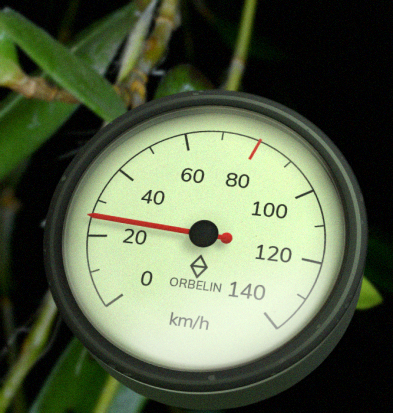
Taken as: 25 km/h
